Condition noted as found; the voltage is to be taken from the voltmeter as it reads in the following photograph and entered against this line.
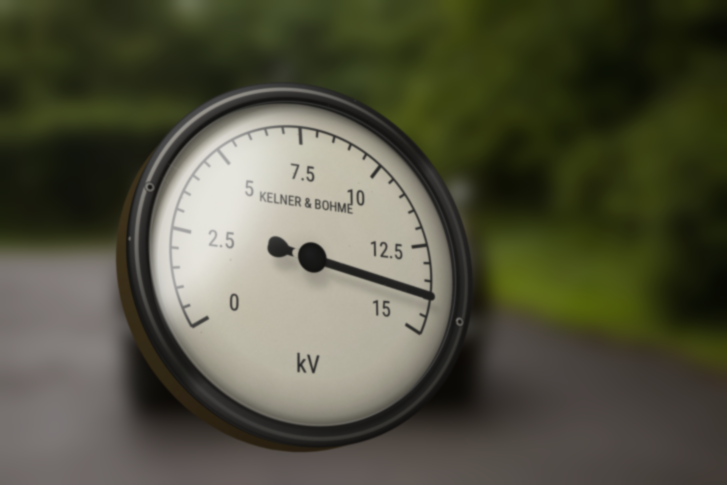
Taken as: 14 kV
